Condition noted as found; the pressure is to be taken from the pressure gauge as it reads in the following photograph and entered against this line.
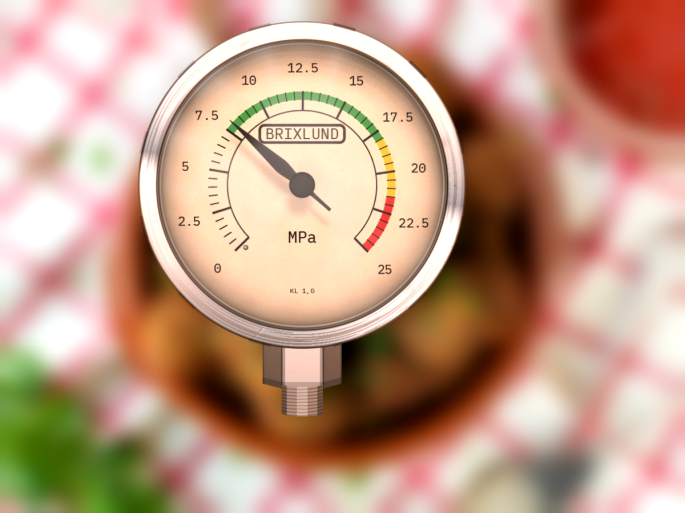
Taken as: 8 MPa
